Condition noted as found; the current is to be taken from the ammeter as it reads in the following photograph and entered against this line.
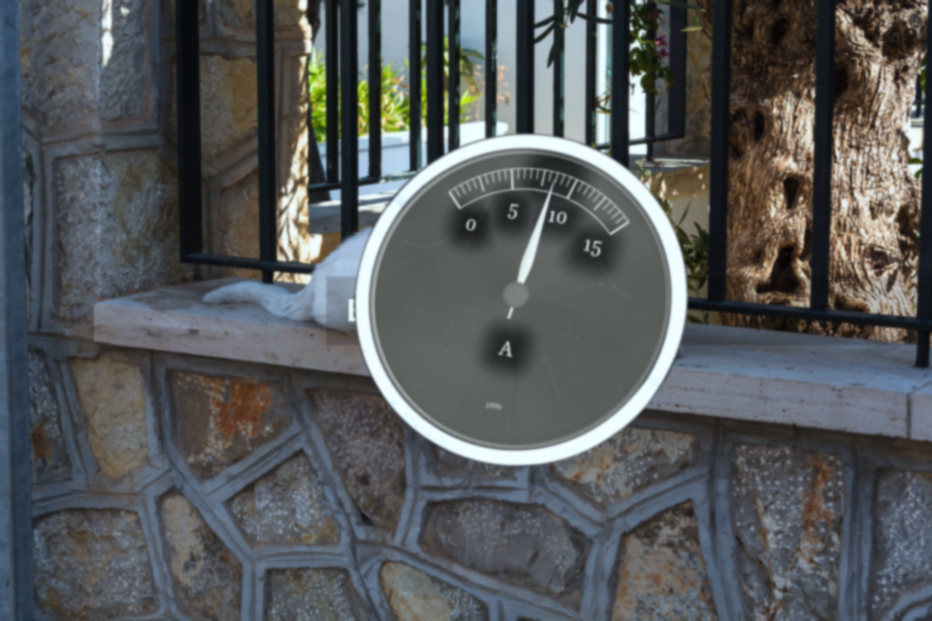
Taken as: 8.5 A
